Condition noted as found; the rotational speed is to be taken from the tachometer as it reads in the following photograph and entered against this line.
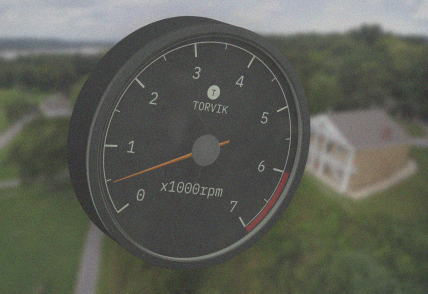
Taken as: 500 rpm
